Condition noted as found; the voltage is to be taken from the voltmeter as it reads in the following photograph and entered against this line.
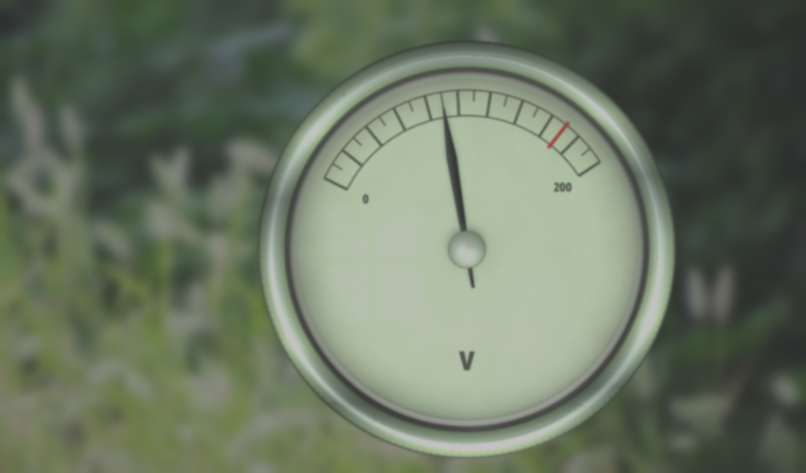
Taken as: 90 V
